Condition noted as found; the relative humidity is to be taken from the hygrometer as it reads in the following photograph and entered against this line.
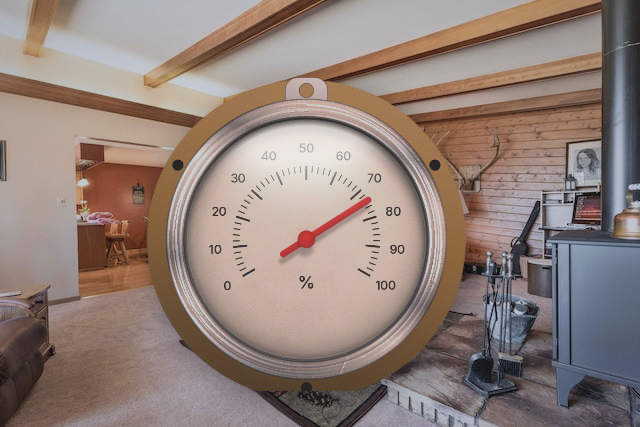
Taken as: 74 %
